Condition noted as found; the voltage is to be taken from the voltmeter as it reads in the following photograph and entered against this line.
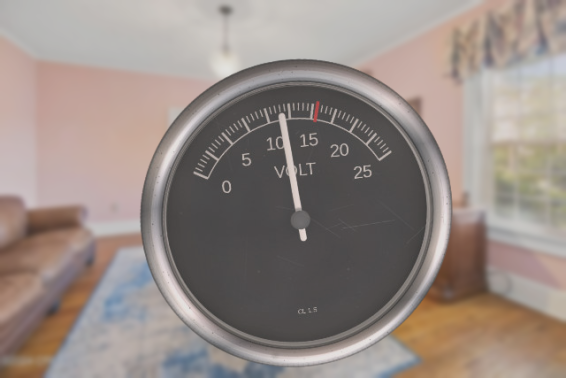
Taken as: 11.5 V
